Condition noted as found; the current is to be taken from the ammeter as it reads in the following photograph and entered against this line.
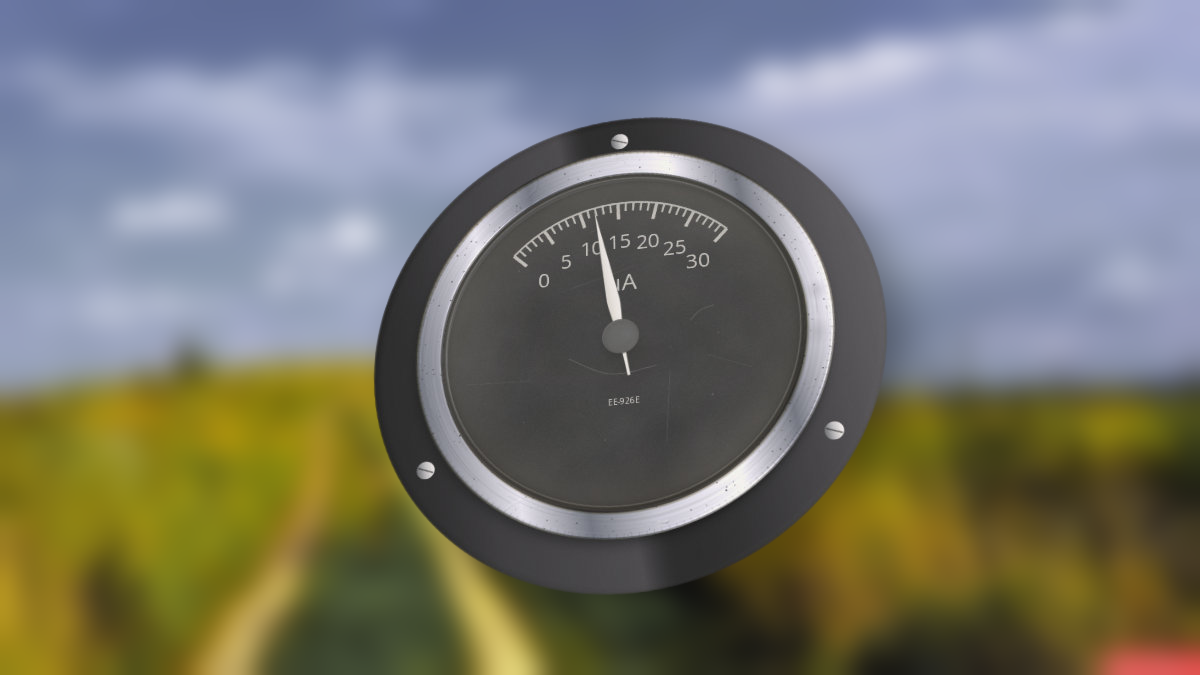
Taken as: 12 µA
